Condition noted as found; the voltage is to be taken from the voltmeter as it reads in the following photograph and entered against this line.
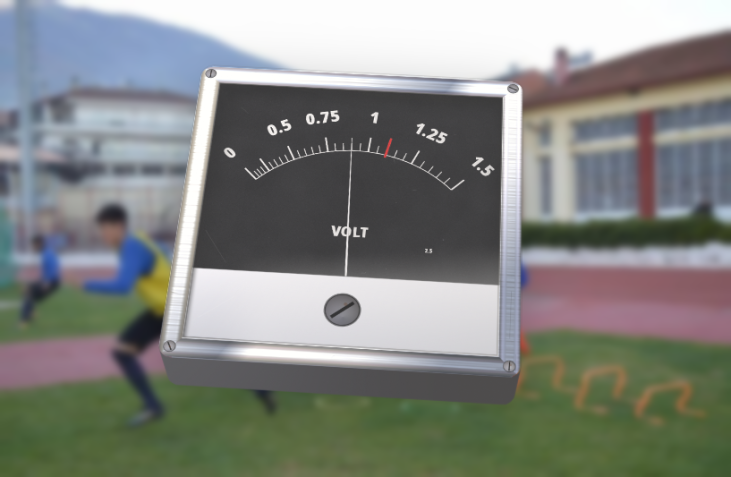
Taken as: 0.9 V
